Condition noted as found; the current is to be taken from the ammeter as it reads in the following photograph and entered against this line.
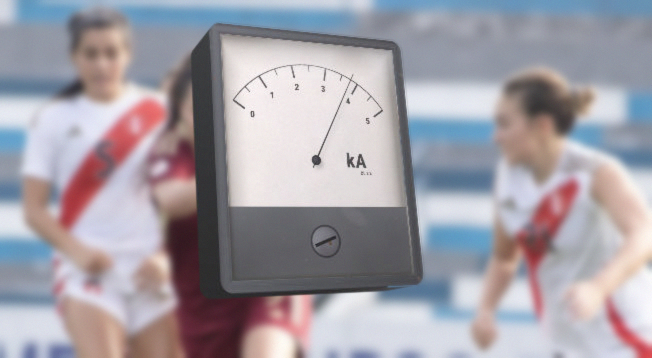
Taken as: 3.75 kA
